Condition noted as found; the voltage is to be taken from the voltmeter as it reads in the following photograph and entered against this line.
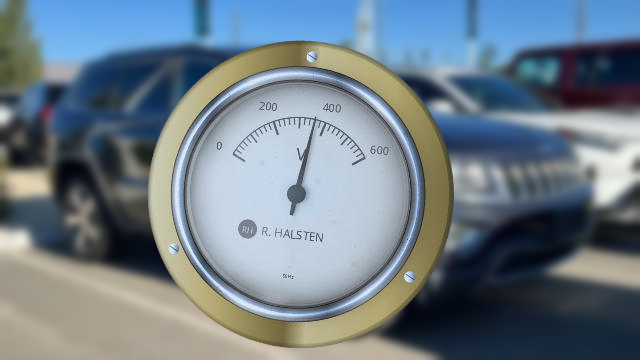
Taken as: 360 V
